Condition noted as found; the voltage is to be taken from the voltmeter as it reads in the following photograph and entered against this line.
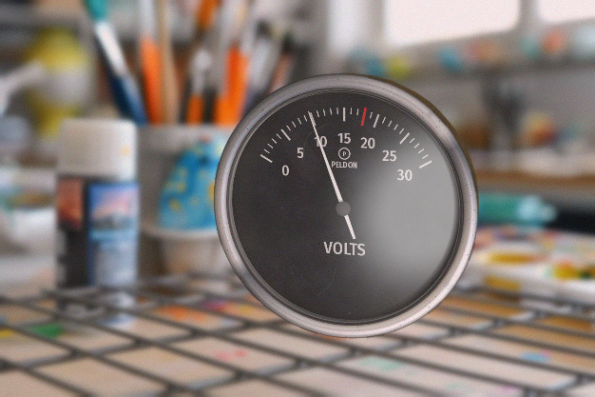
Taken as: 10 V
